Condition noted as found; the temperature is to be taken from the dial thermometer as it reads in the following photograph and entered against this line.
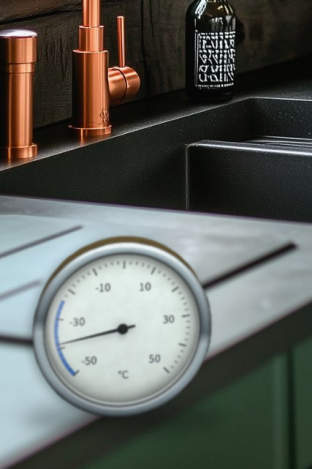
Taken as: -38 °C
